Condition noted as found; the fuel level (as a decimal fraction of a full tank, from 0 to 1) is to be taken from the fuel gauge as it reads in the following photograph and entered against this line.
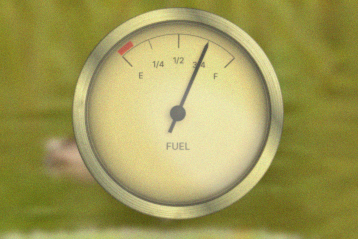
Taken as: 0.75
